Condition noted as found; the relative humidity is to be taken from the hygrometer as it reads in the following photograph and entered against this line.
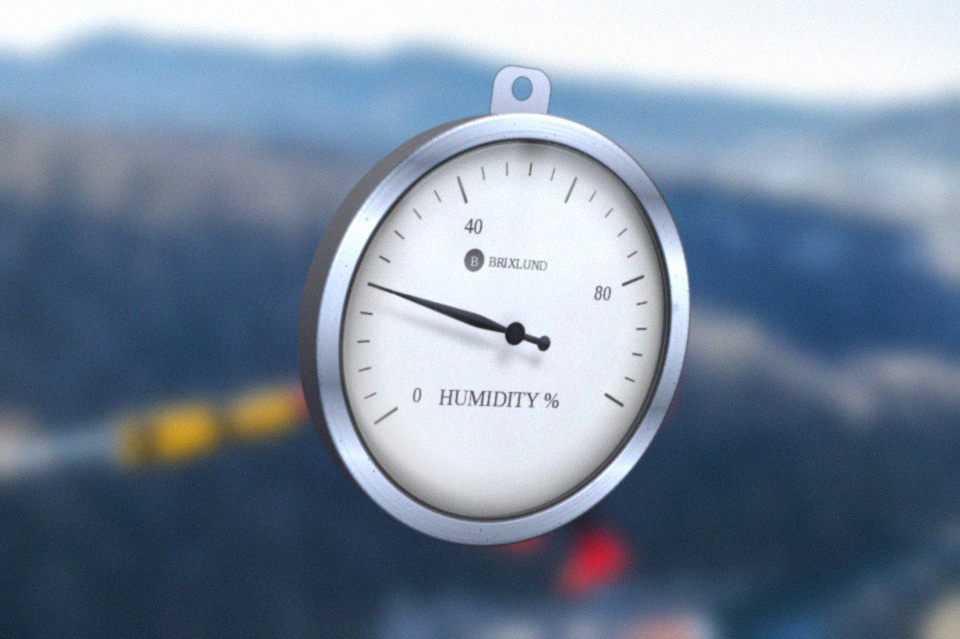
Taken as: 20 %
